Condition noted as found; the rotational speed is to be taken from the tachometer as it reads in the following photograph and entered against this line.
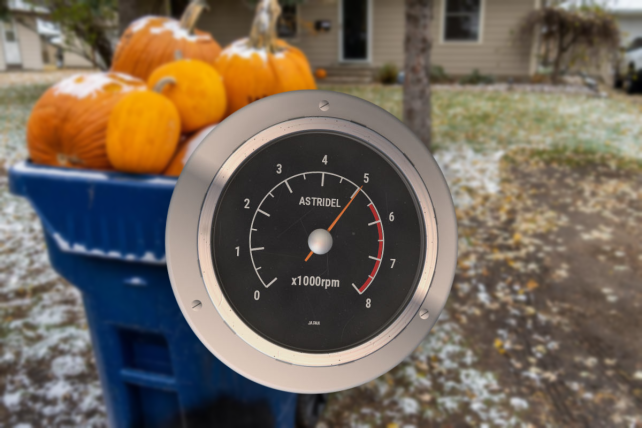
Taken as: 5000 rpm
